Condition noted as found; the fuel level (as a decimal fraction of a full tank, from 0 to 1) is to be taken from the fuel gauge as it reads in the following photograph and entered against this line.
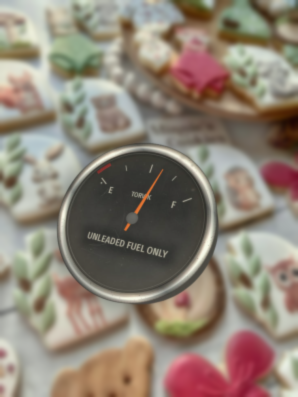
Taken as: 0.625
